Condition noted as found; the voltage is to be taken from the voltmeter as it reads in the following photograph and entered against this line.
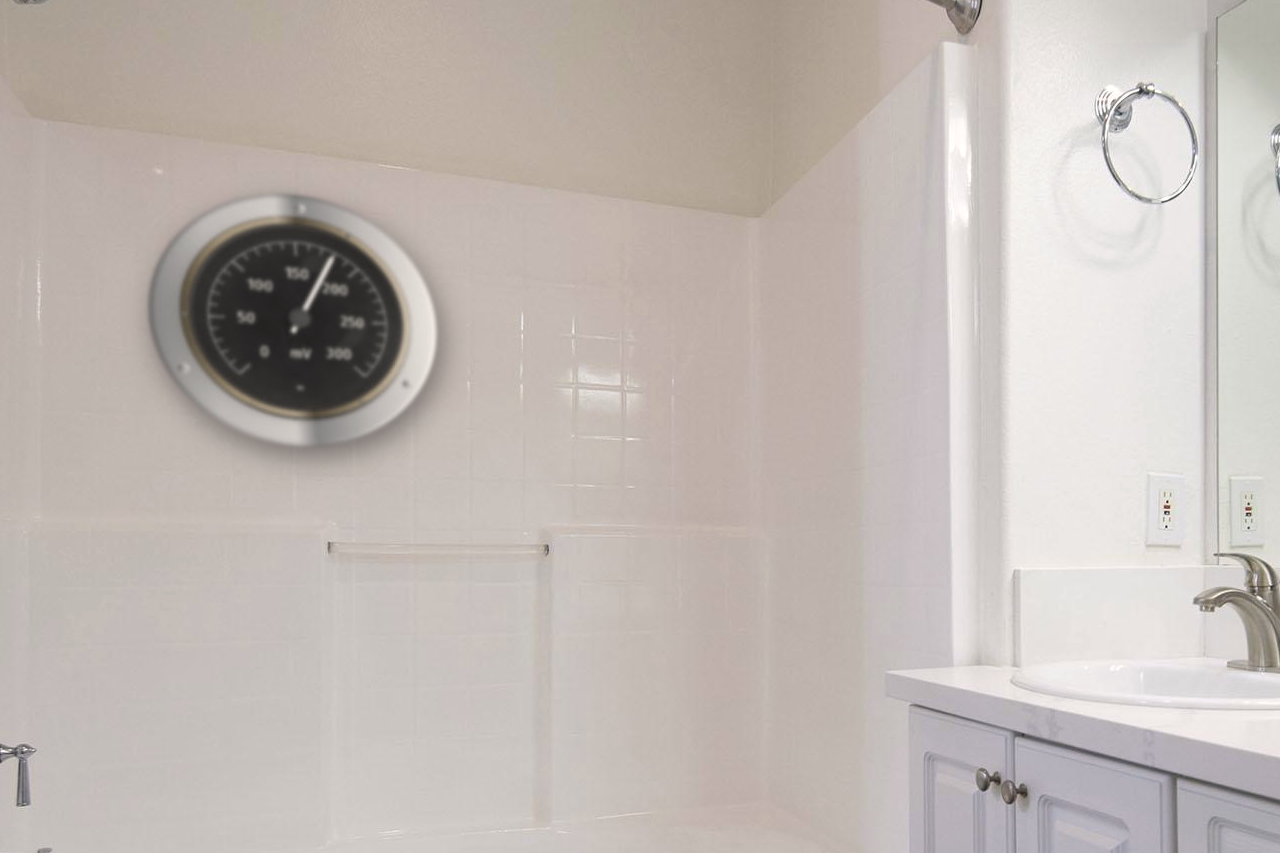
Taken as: 180 mV
